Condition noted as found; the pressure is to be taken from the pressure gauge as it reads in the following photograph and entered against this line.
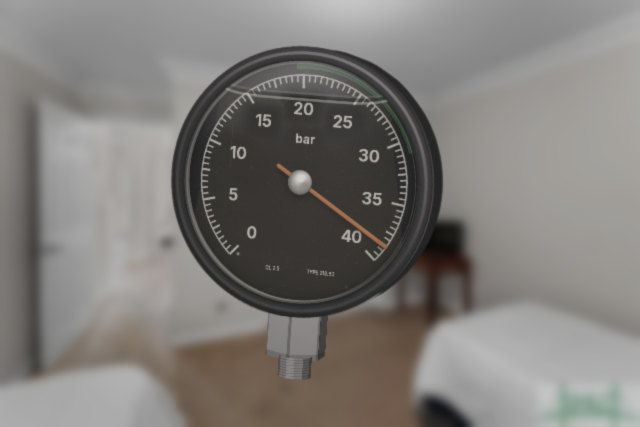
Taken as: 38.5 bar
